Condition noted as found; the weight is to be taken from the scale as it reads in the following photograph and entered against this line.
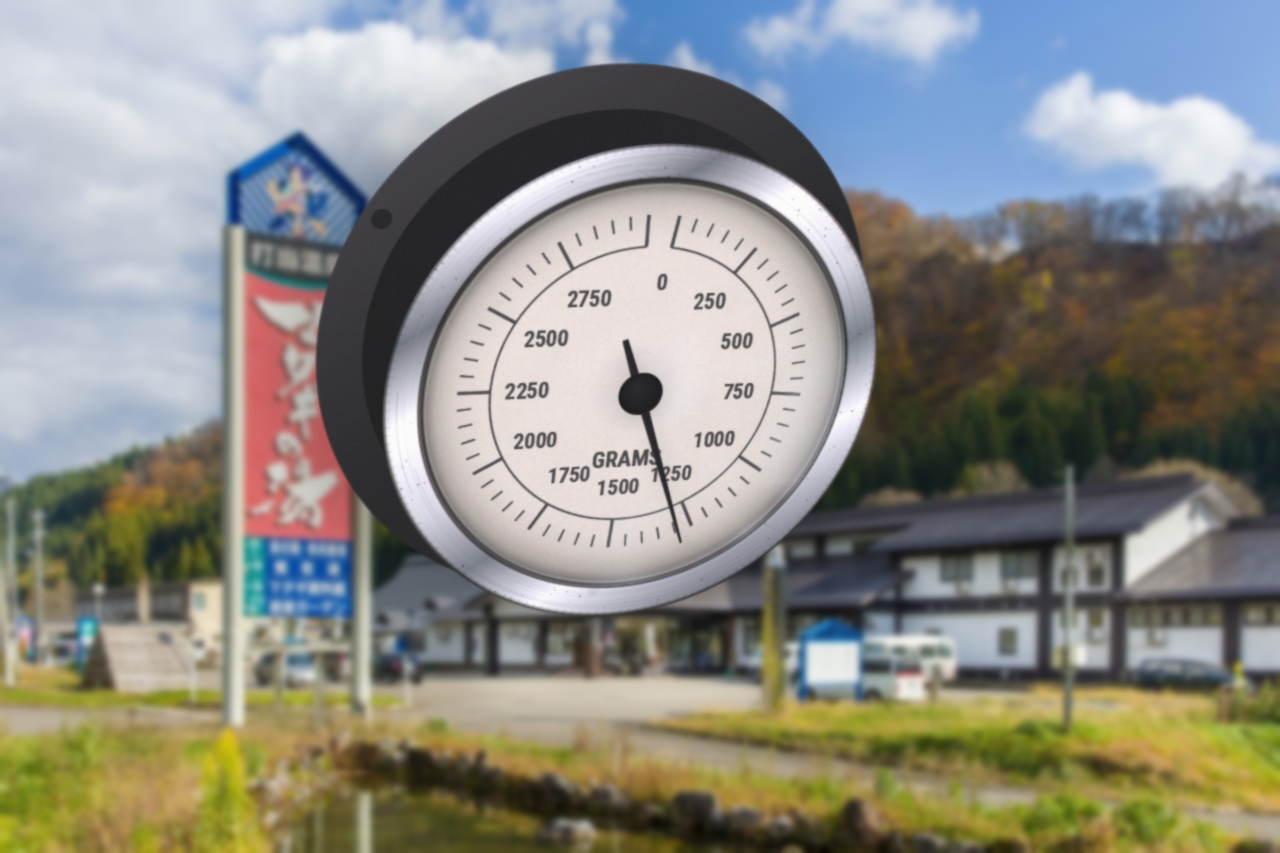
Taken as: 1300 g
